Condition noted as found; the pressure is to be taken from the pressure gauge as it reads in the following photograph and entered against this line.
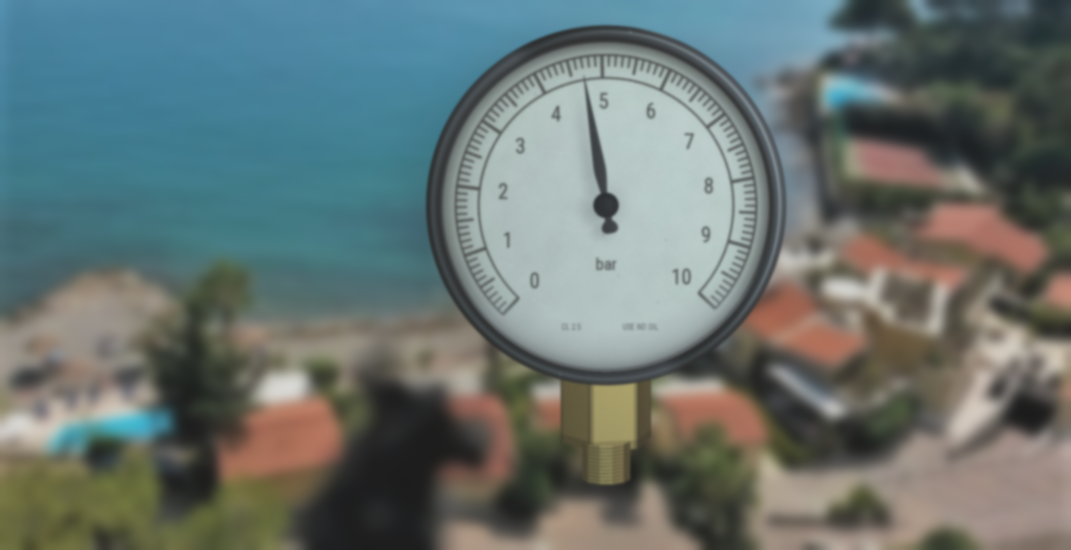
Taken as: 4.7 bar
